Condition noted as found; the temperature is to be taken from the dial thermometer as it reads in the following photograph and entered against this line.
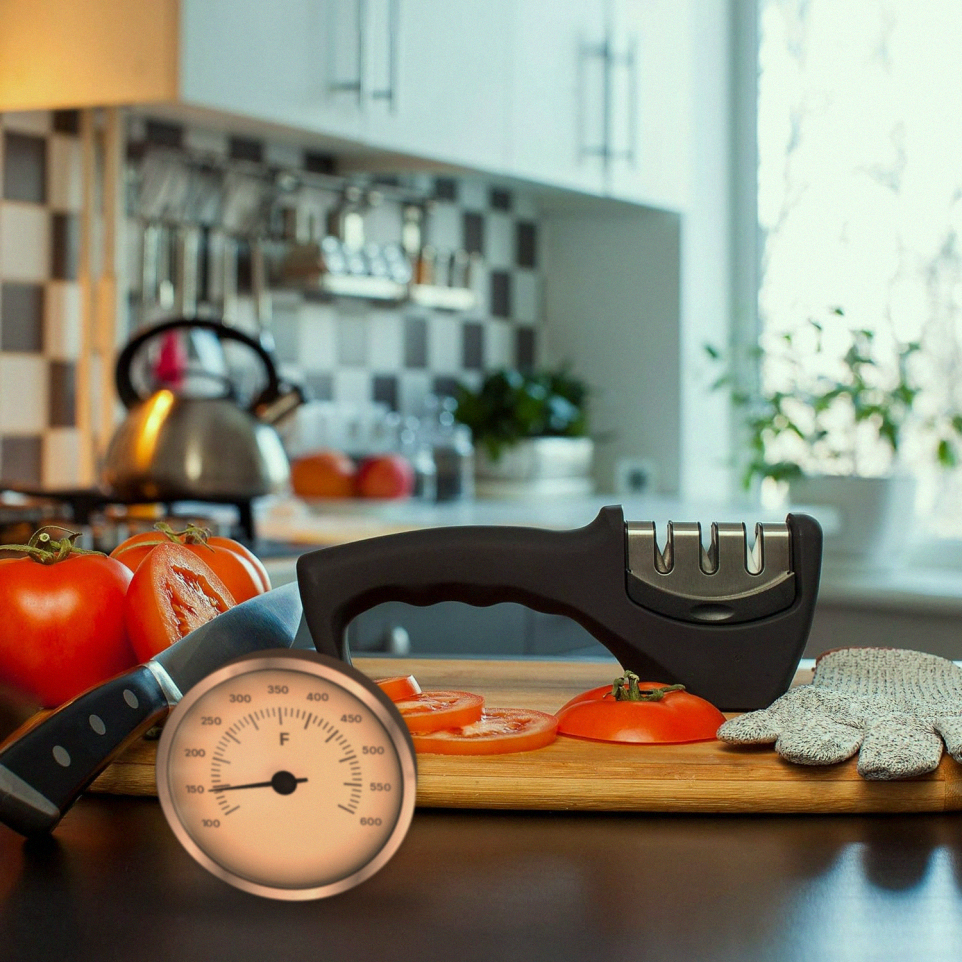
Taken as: 150 °F
